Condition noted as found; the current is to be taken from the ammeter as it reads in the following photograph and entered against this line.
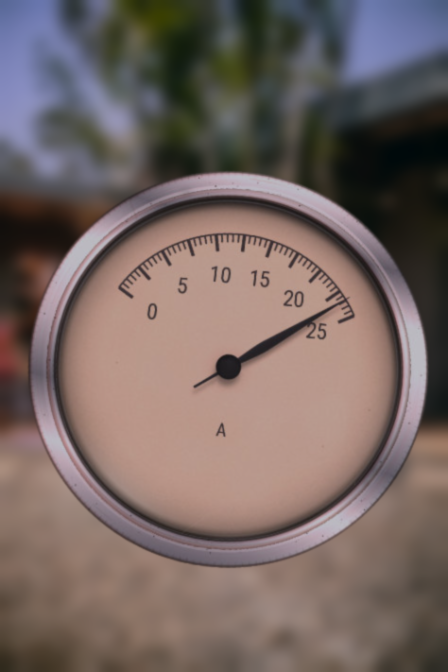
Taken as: 23.5 A
